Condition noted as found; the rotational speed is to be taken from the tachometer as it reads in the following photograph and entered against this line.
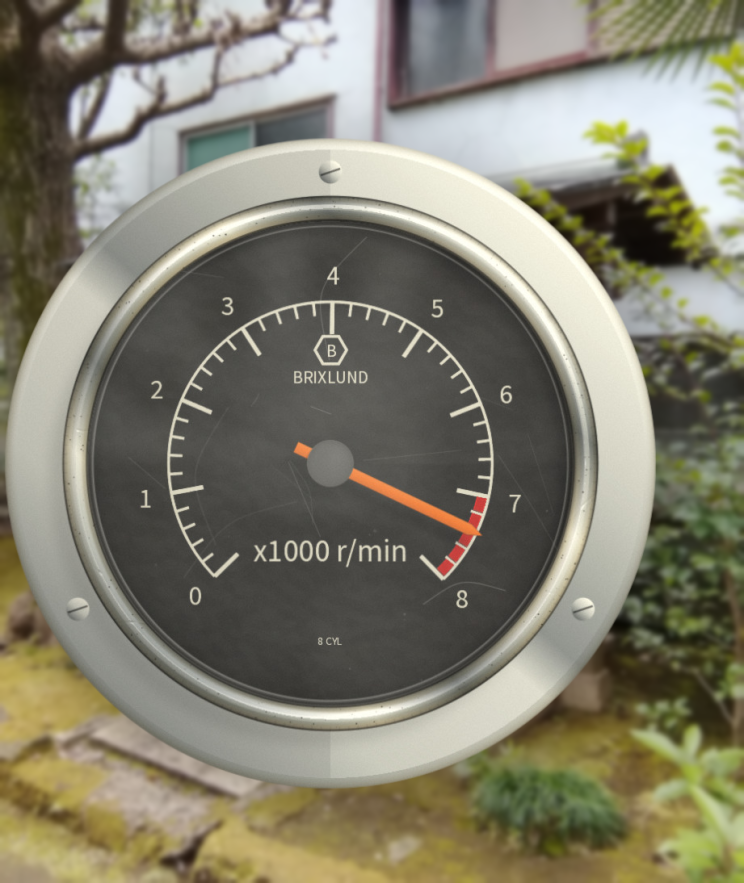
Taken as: 7400 rpm
